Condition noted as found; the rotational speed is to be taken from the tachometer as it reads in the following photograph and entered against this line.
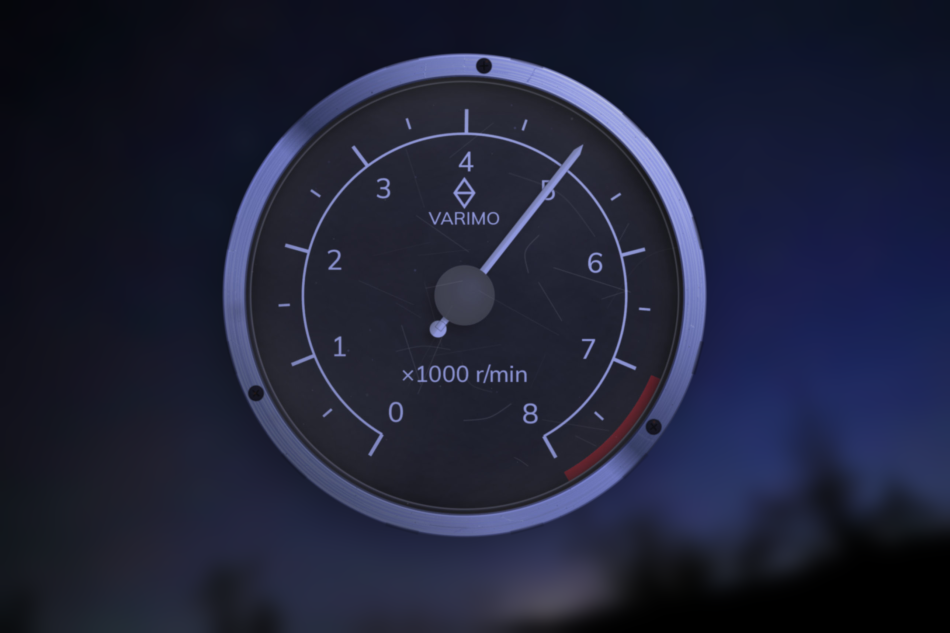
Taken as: 5000 rpm
